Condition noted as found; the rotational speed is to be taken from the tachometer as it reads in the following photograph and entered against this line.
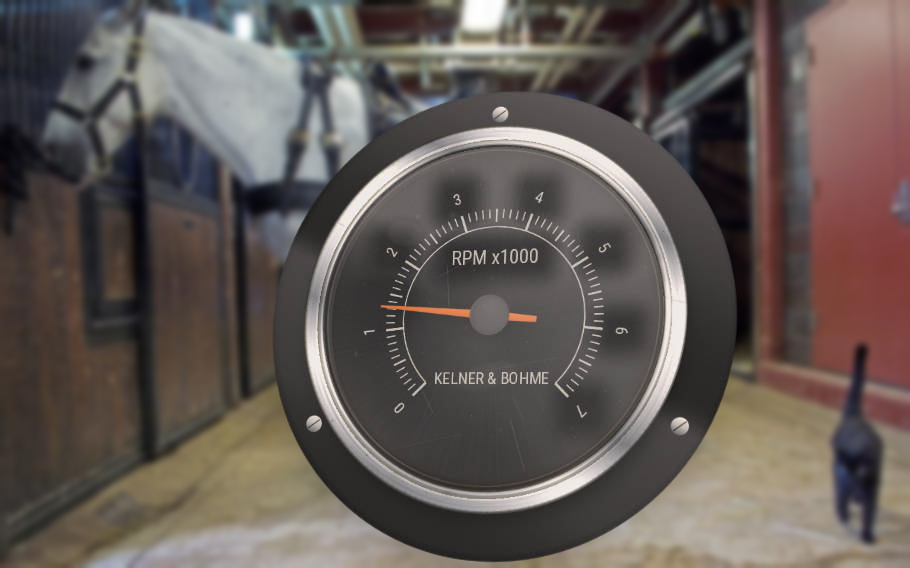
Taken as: 1300 rpm
